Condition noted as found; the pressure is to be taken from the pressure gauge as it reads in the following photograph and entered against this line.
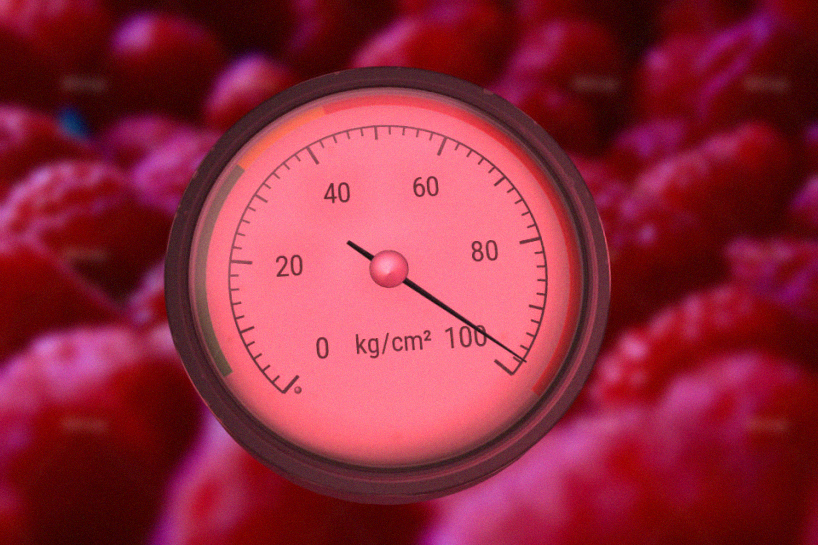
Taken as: 98 kg/cm²
